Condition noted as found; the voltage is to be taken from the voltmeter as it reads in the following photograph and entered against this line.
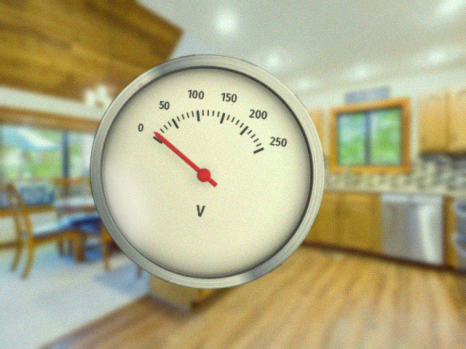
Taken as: 10 V
